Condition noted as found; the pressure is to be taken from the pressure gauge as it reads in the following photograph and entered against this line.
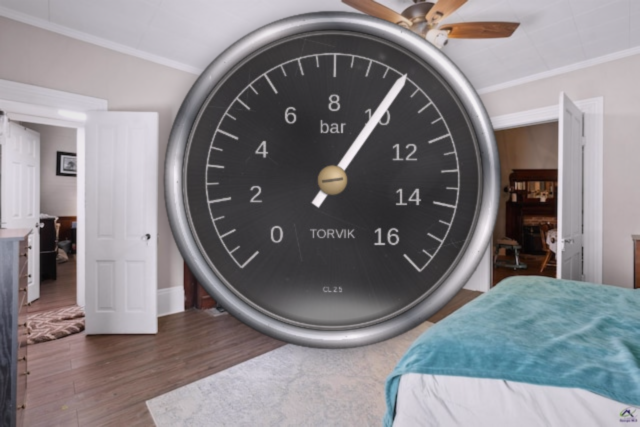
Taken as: 10 bar
